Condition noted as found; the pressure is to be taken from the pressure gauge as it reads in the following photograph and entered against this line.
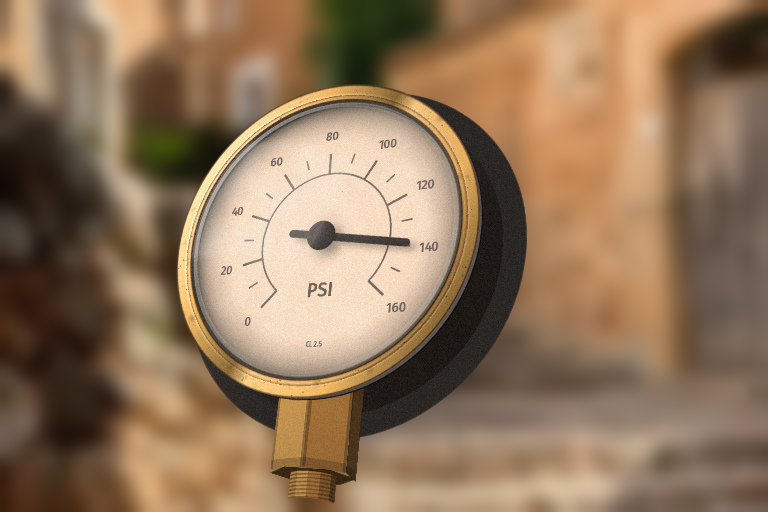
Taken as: 140 psi
